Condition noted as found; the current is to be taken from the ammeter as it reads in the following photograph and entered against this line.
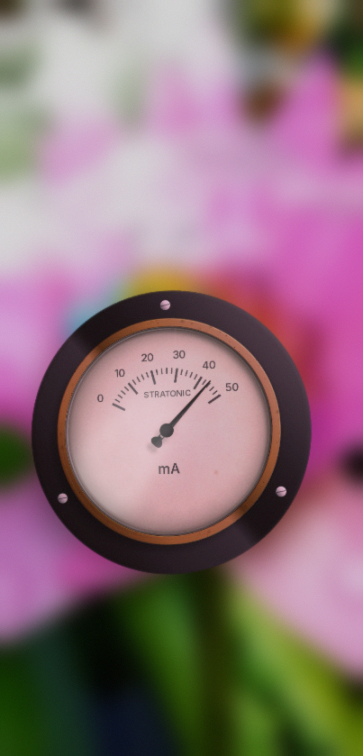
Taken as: 44 mA
